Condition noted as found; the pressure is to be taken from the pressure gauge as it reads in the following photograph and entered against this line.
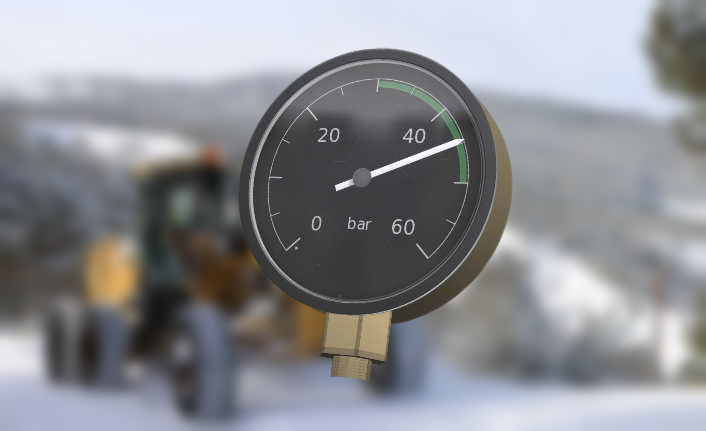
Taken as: 45 bar
